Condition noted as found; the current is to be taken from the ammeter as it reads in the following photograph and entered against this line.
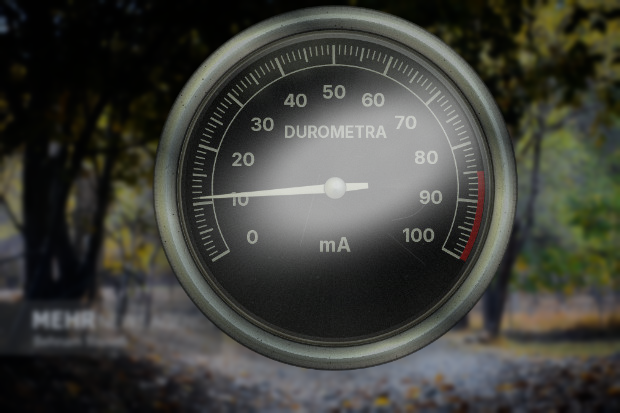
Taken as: 11 mA
